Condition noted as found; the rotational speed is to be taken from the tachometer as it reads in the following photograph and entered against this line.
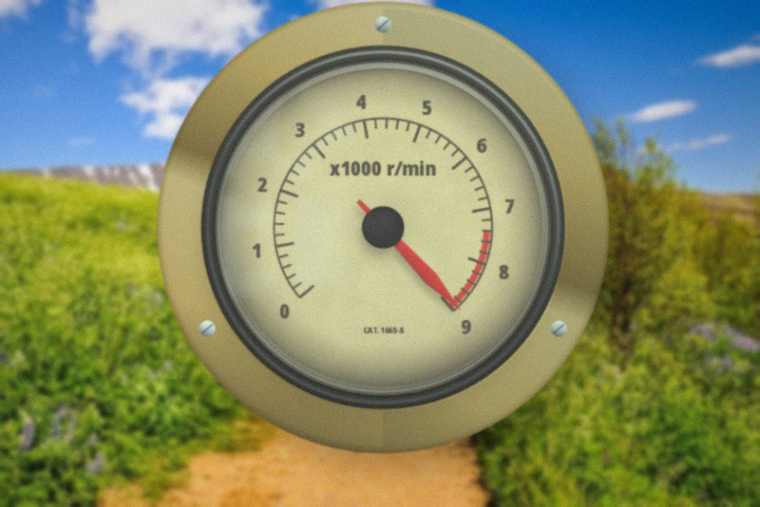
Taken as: 8900 rpm
